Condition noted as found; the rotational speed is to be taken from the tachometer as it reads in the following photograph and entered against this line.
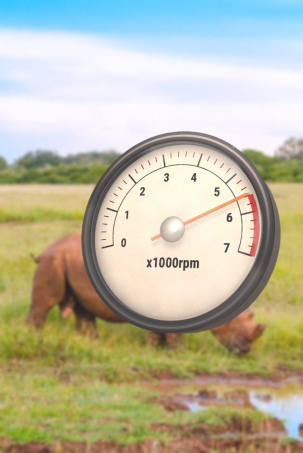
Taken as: 5600 rpm
